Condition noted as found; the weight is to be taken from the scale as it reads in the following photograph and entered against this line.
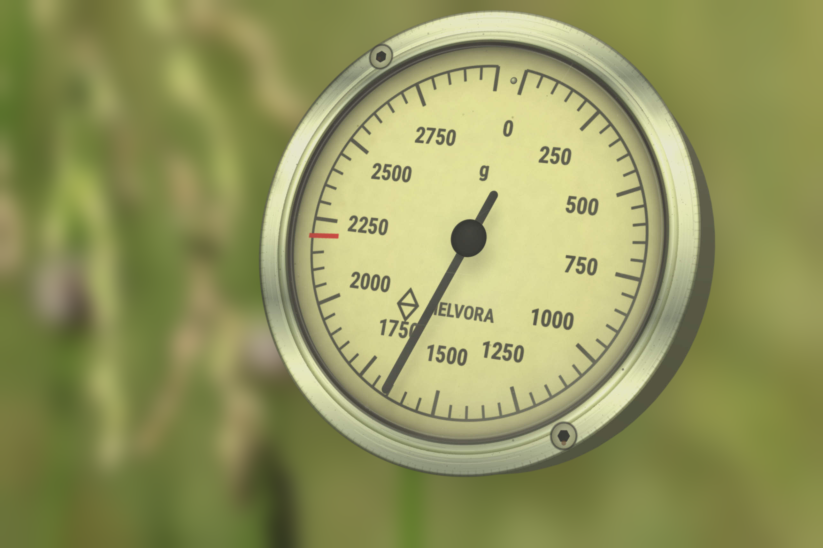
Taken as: 1650 g
